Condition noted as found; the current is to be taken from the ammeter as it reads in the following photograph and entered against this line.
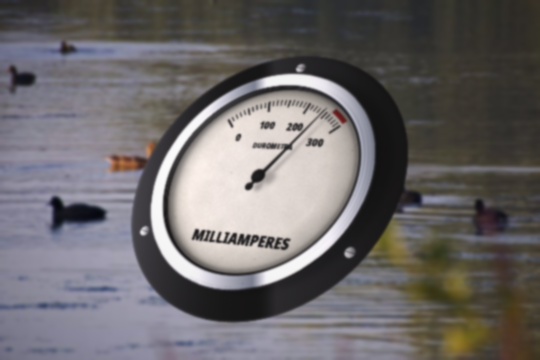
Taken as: 250 mA
